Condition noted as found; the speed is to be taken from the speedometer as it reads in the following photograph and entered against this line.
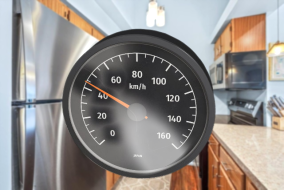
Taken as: 45 km/h
